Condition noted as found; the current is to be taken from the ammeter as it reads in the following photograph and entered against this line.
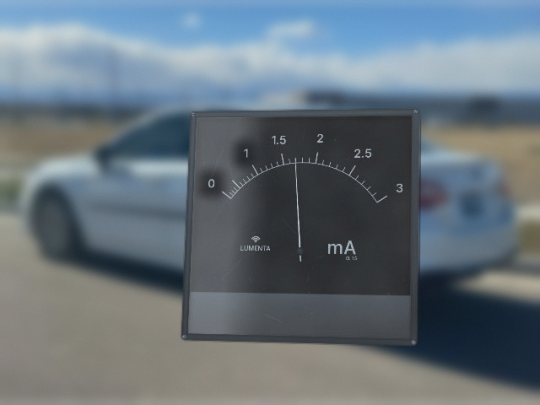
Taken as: 1.7 mA
